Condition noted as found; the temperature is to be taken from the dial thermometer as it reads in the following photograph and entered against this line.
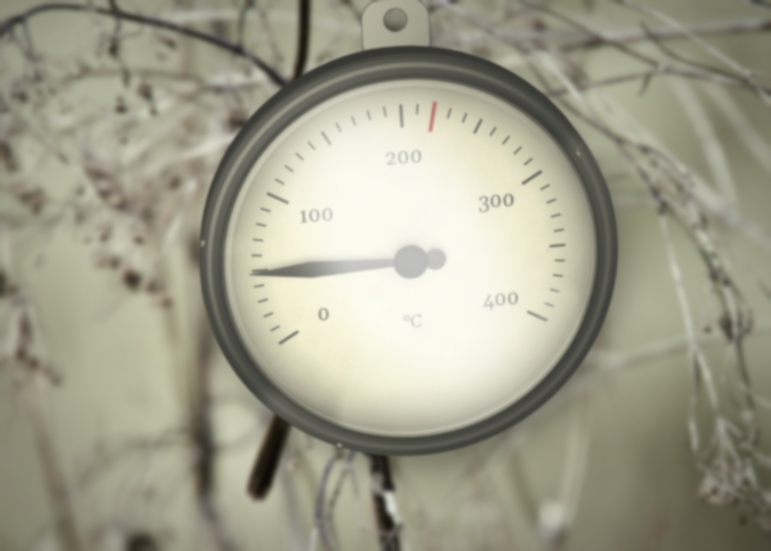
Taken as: 50 °C
